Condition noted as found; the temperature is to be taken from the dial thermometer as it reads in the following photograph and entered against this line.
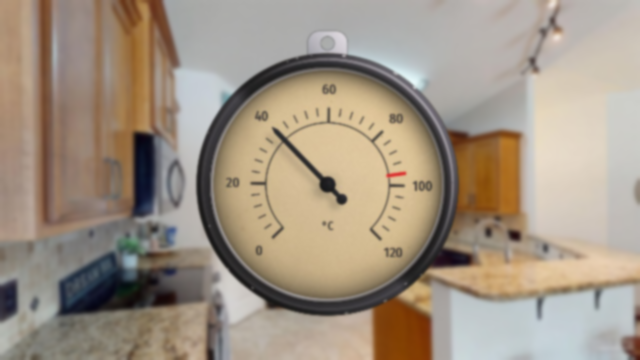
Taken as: 40 °C
